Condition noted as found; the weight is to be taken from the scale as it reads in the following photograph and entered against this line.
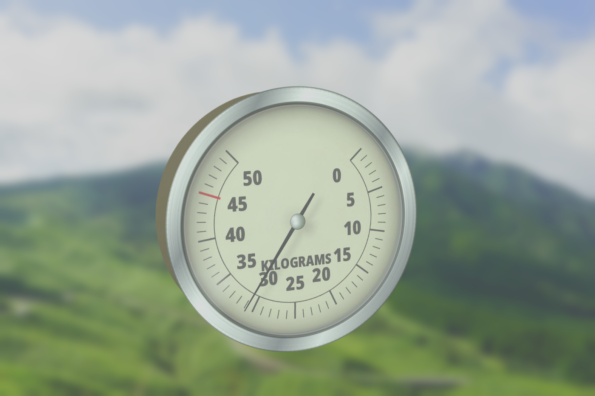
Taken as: 31 kg
